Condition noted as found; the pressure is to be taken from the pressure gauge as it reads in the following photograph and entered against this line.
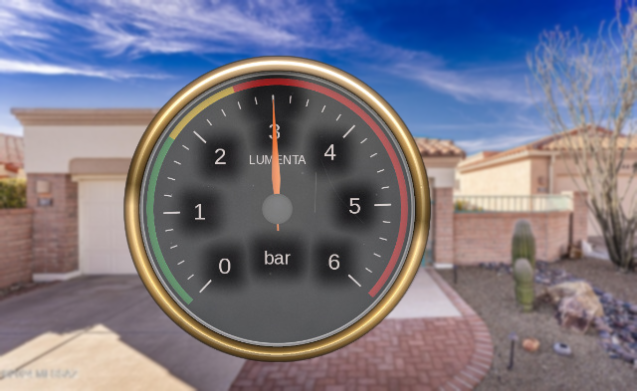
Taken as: 3 bar
